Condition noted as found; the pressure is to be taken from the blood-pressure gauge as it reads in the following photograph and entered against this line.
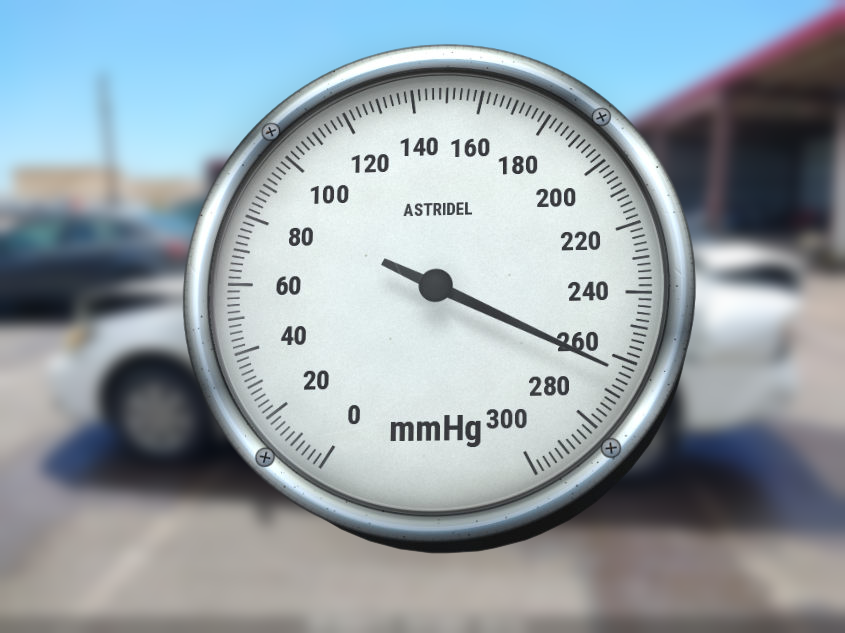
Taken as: 264 mmHg
